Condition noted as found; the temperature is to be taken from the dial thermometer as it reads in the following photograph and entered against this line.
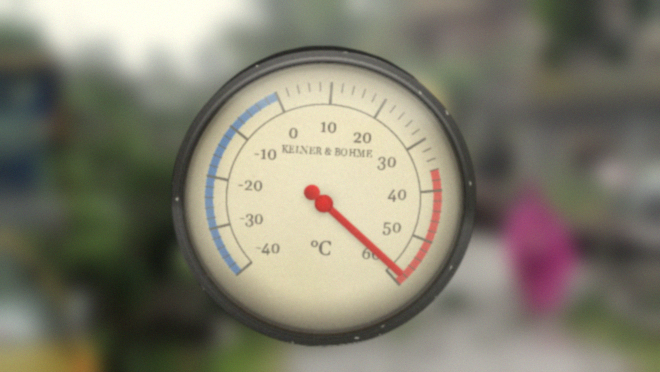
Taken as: 58 °C
